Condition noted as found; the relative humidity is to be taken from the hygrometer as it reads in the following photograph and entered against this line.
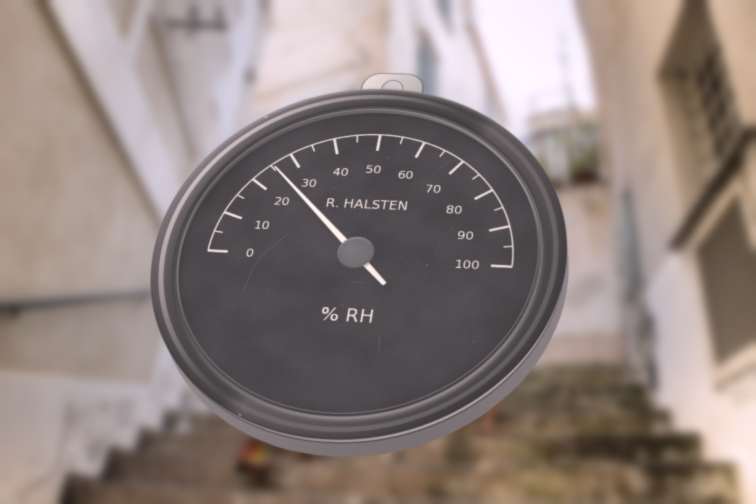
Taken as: 25 %
